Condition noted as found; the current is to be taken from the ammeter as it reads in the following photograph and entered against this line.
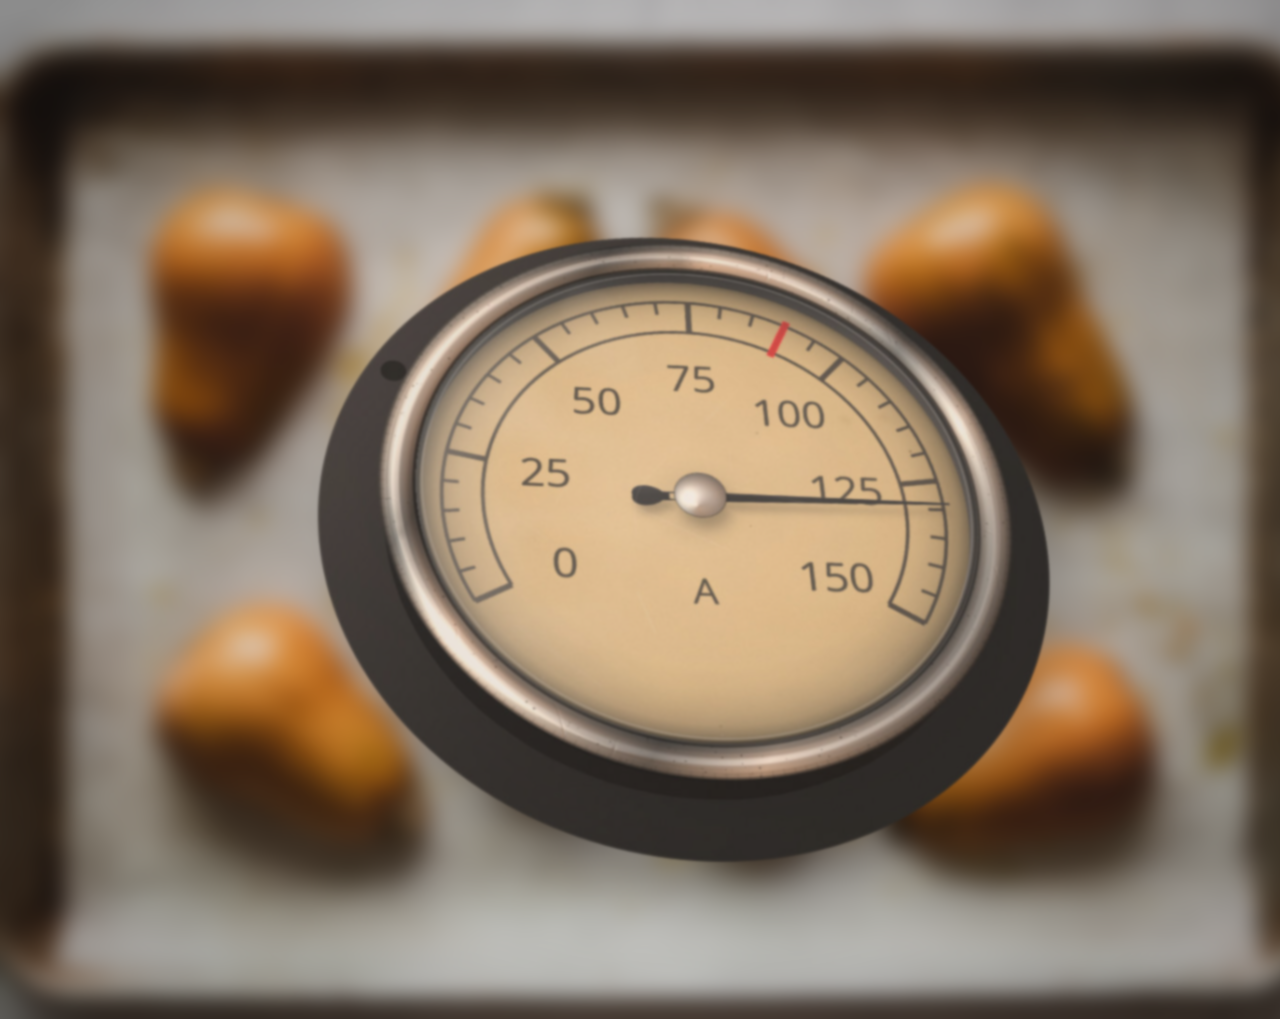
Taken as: 130 A
